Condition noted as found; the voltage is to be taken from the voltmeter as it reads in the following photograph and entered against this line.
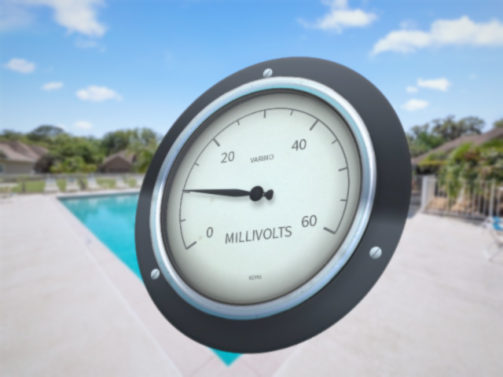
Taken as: 10 mV
